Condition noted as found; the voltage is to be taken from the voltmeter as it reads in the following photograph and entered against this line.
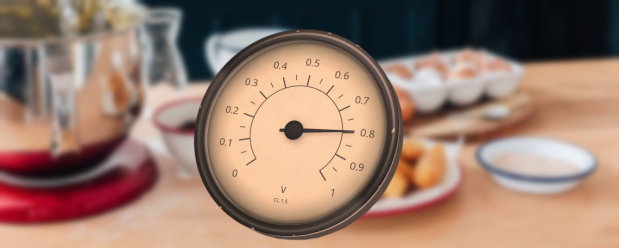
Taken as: 0.8 V
